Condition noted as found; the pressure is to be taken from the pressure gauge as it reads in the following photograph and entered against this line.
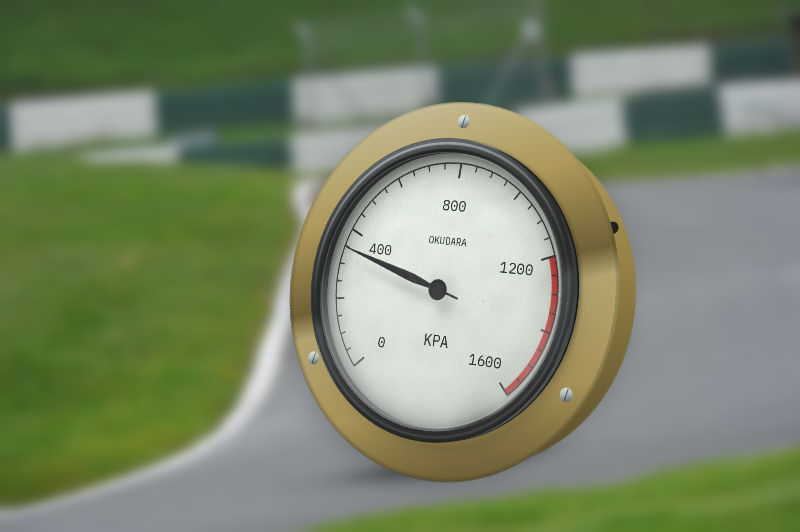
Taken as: 350 kPa
